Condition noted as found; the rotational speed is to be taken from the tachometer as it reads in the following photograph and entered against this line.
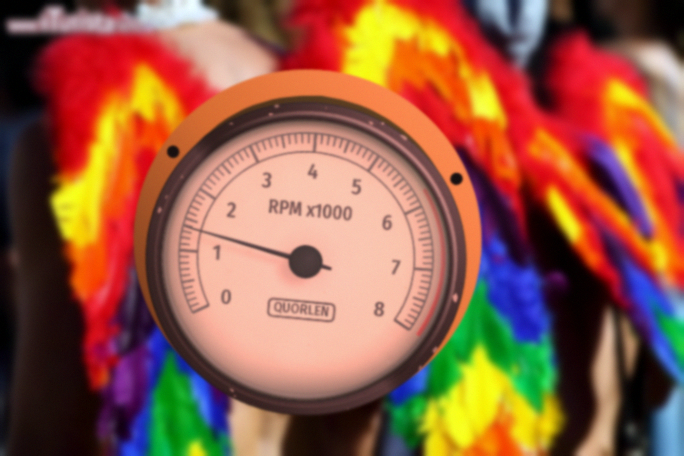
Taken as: 1400 rpm
